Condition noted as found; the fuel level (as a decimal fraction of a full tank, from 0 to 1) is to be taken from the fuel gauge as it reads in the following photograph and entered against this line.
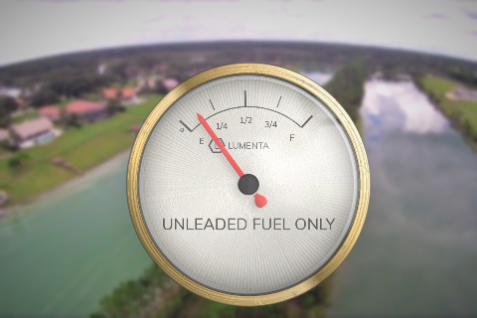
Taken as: 0.125
